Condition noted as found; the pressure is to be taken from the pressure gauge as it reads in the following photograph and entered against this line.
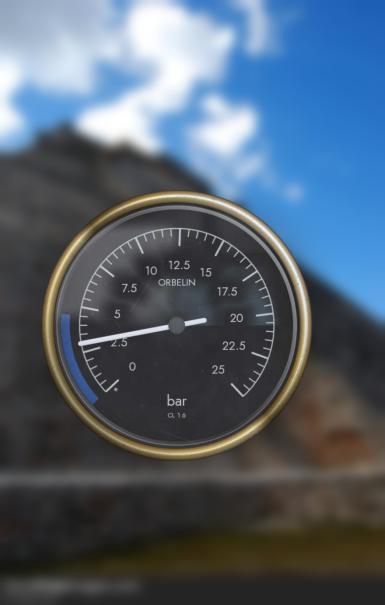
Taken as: 3 bar
